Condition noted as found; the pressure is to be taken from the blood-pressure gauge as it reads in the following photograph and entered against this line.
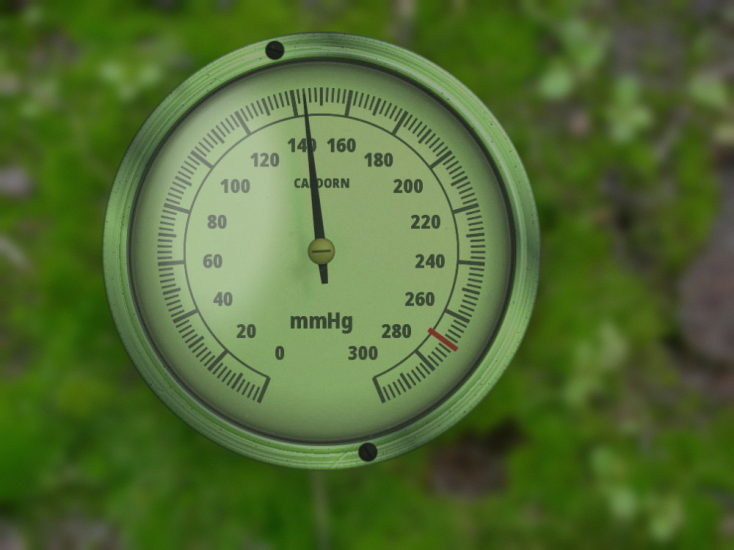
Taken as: 144 mmHg
